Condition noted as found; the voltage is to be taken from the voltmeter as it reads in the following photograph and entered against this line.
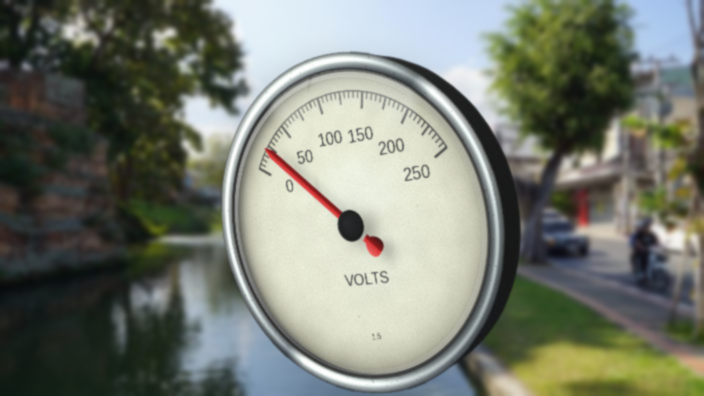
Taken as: 25 V
